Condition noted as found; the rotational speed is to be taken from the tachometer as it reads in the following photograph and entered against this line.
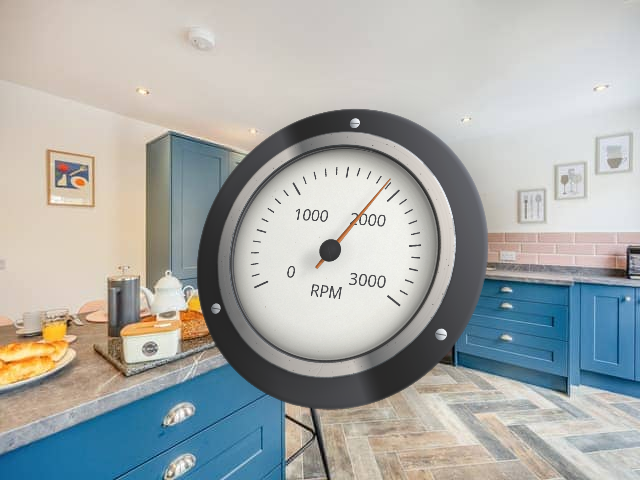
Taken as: 1900 rpm
